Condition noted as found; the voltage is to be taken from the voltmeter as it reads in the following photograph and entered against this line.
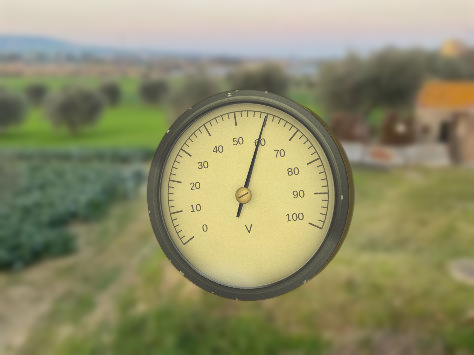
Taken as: 60 V
